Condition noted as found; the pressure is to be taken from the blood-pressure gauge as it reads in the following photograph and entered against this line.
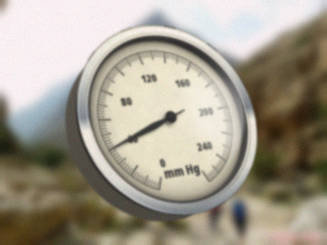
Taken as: 40 mmHg
